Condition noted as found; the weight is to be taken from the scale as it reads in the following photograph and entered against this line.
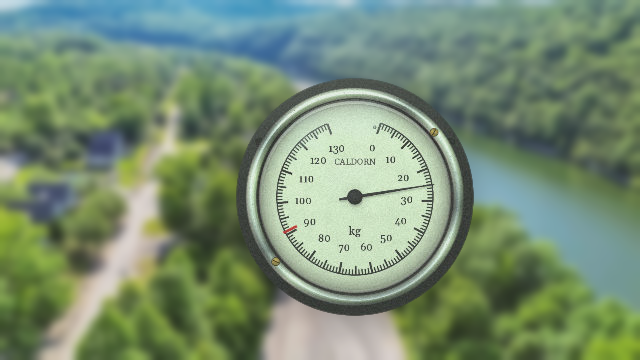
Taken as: 25 kg
